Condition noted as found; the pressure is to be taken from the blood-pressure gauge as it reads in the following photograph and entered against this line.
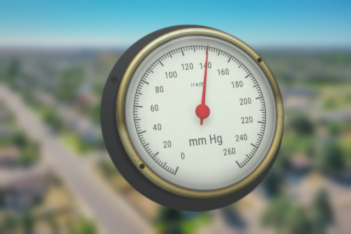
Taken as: 140 mmHg
